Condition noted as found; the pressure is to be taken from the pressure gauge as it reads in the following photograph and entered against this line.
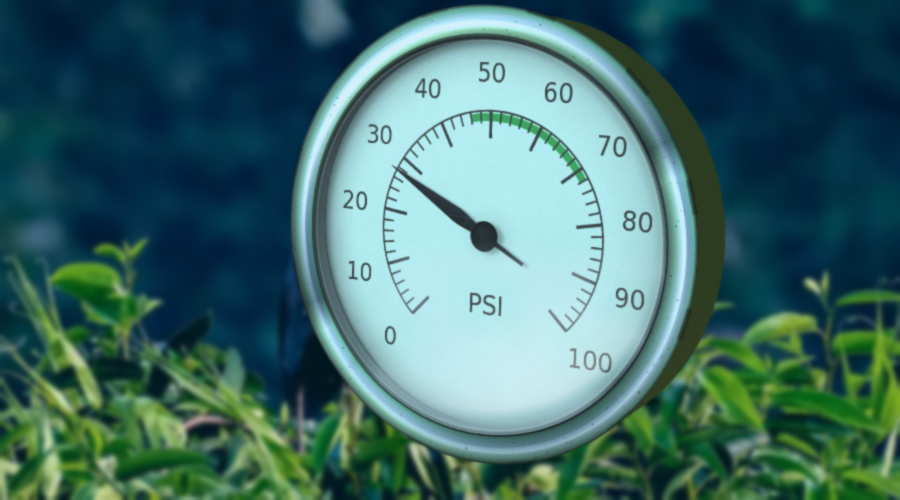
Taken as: 28 psi
